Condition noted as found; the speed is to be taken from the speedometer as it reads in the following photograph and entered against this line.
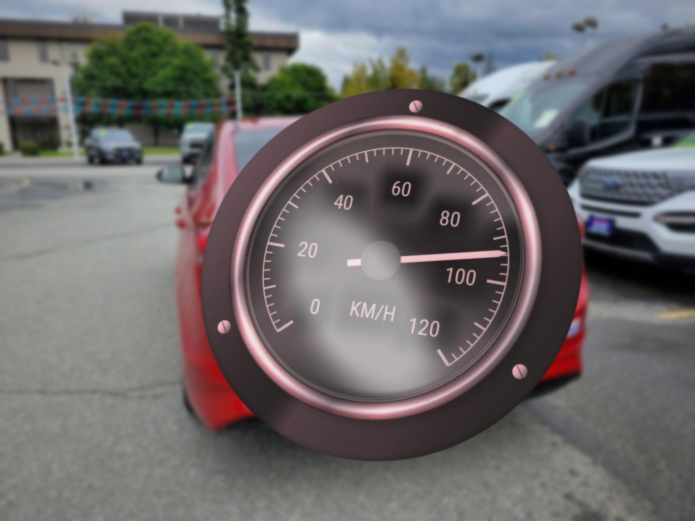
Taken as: 94 km/h
